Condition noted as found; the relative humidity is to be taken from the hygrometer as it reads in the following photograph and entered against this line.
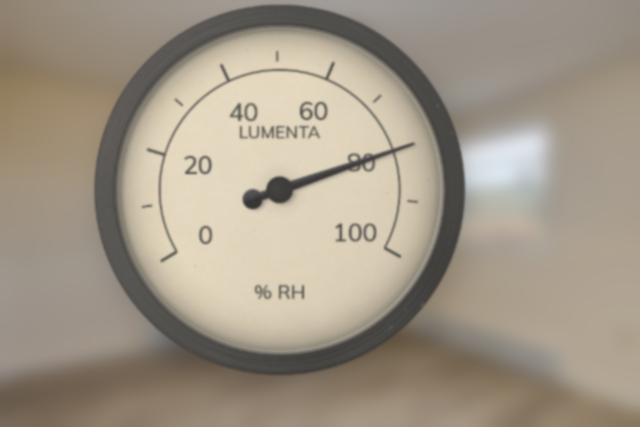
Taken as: 80 %
